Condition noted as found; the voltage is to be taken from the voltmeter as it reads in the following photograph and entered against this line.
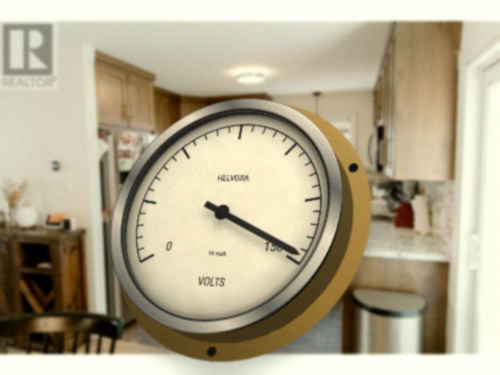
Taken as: 147.5 V
